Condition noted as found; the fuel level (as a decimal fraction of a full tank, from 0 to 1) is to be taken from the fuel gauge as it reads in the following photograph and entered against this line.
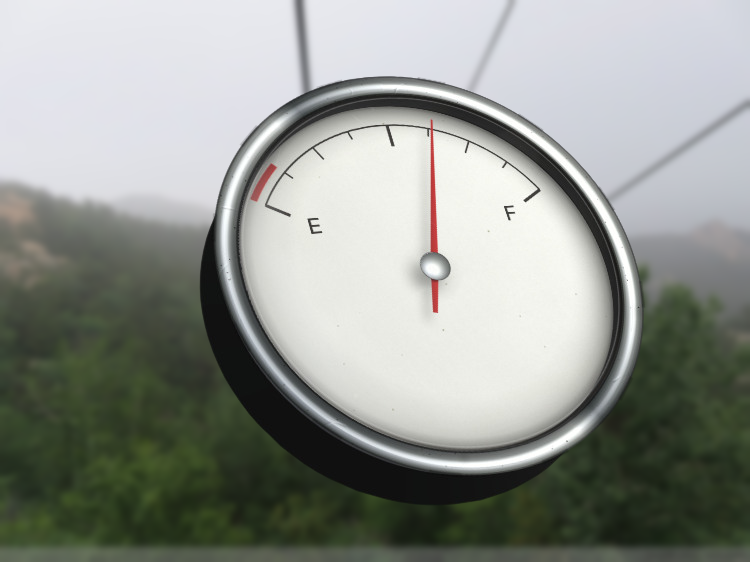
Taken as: 0.625
